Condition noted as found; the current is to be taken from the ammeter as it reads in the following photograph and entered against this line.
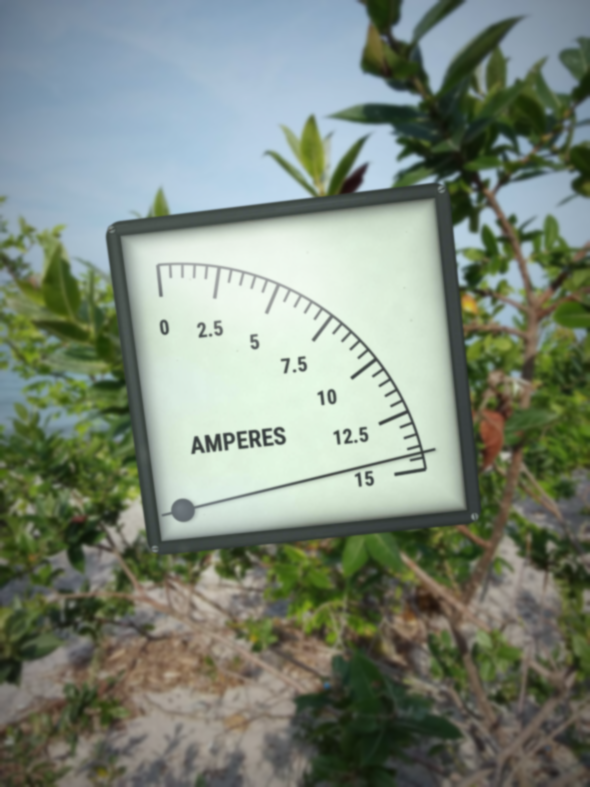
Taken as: 14.25 A
